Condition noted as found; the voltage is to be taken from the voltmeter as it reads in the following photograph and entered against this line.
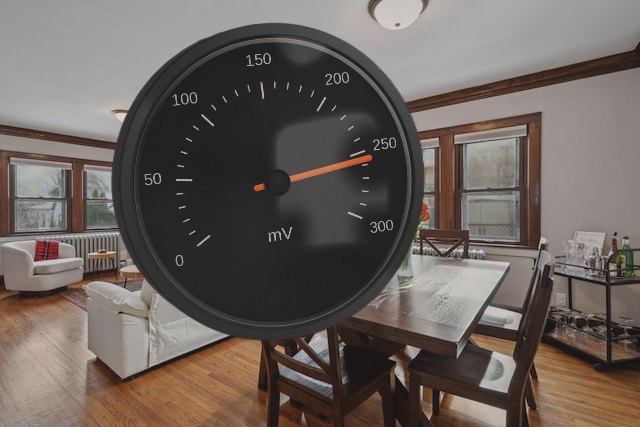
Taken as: 255 mV
